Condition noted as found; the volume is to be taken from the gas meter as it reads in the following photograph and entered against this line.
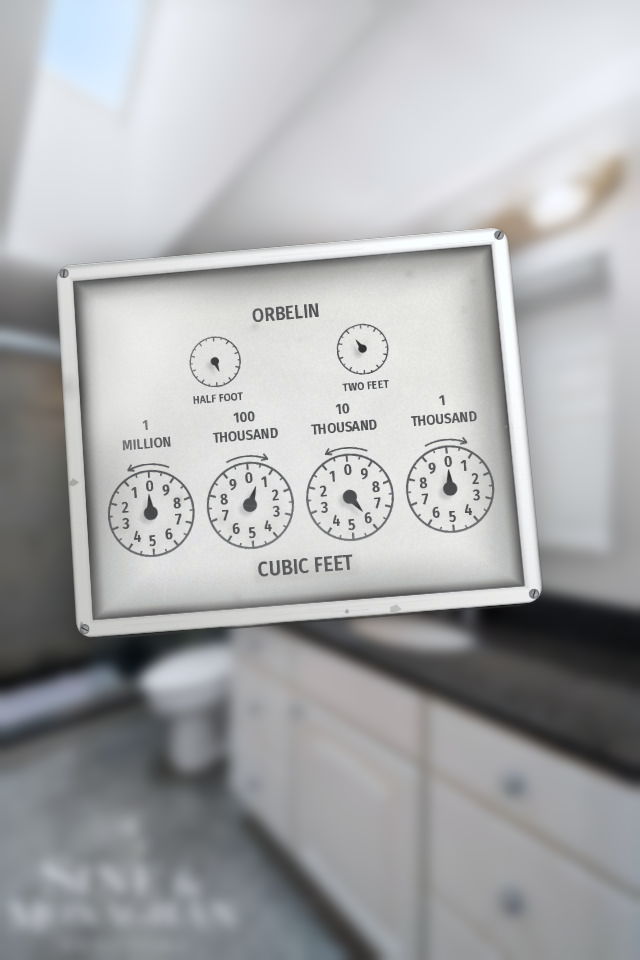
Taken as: 6000 ft³
